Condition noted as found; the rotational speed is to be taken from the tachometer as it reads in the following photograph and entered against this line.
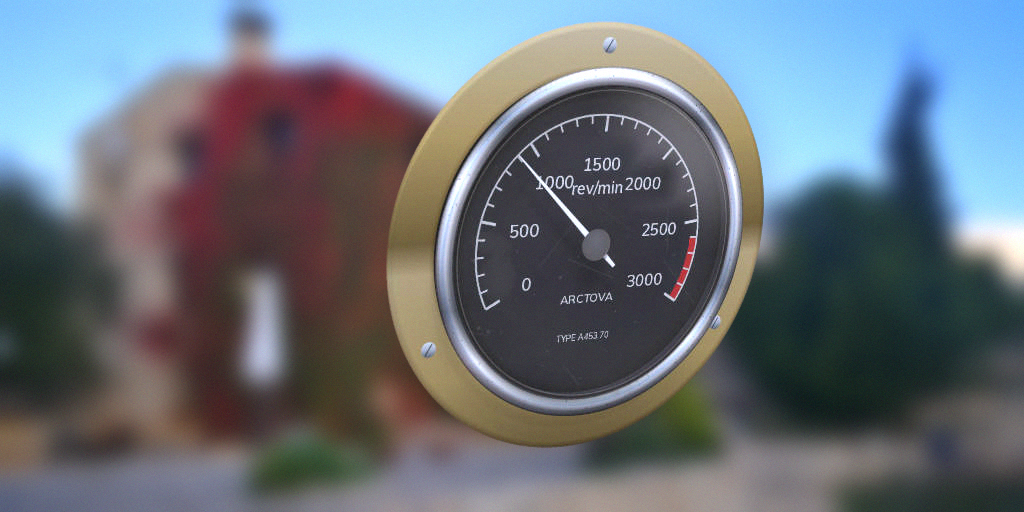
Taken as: 900 rpm
